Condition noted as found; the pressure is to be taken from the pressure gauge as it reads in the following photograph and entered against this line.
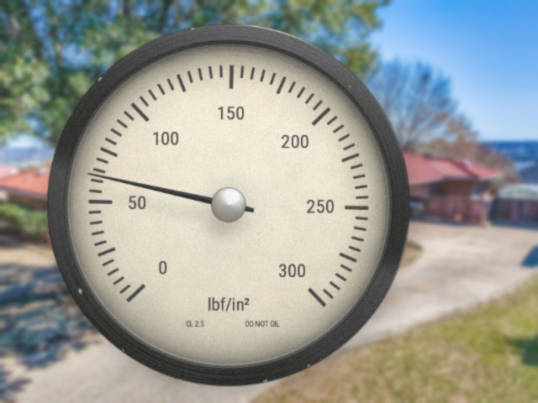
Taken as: 62.5 psi
